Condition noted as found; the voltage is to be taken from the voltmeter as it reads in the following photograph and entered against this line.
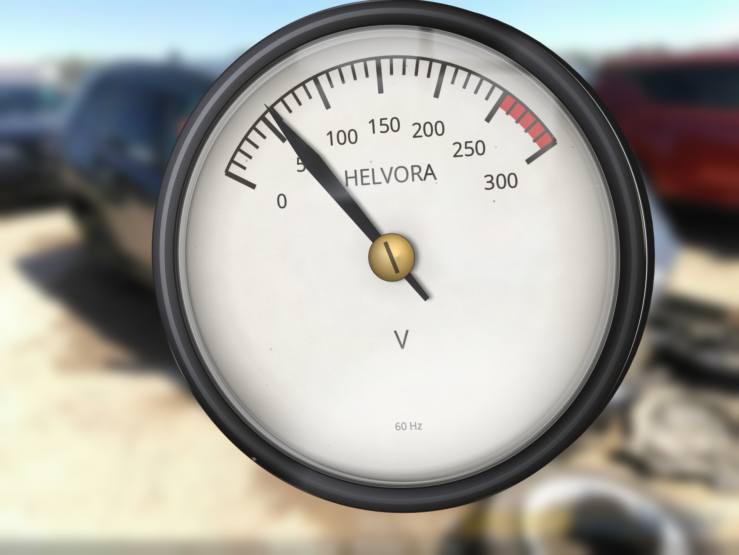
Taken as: 60 V
